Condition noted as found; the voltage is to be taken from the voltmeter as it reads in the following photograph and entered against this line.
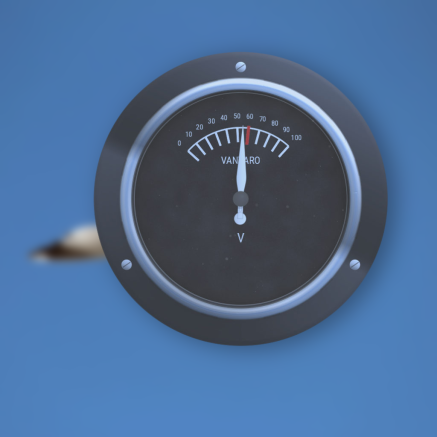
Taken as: 55 V
